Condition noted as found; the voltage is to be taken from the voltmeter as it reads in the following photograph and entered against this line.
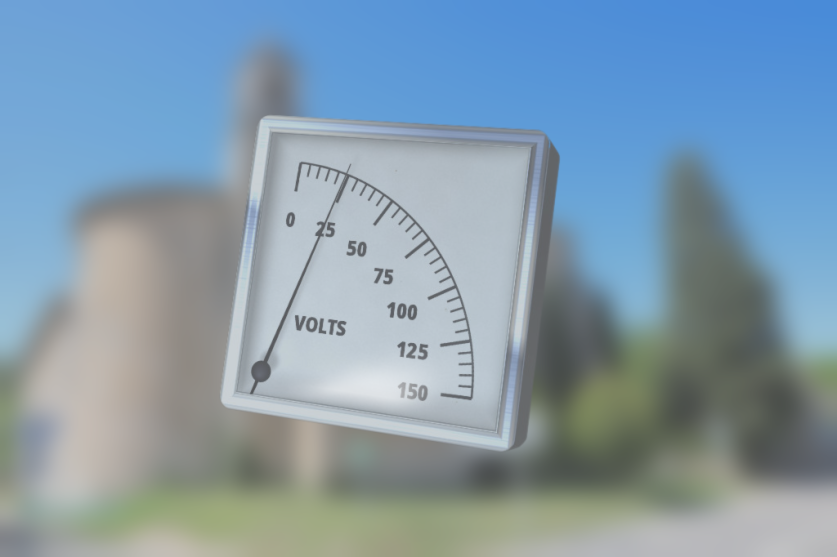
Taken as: 25 V
